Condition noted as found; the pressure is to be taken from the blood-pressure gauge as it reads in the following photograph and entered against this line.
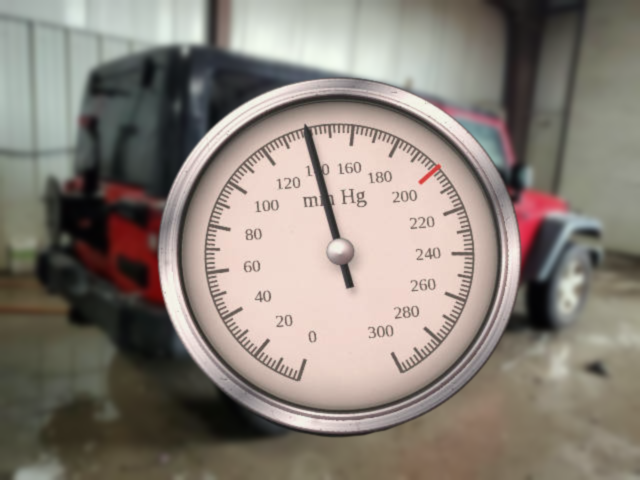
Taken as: 140 mmHg
